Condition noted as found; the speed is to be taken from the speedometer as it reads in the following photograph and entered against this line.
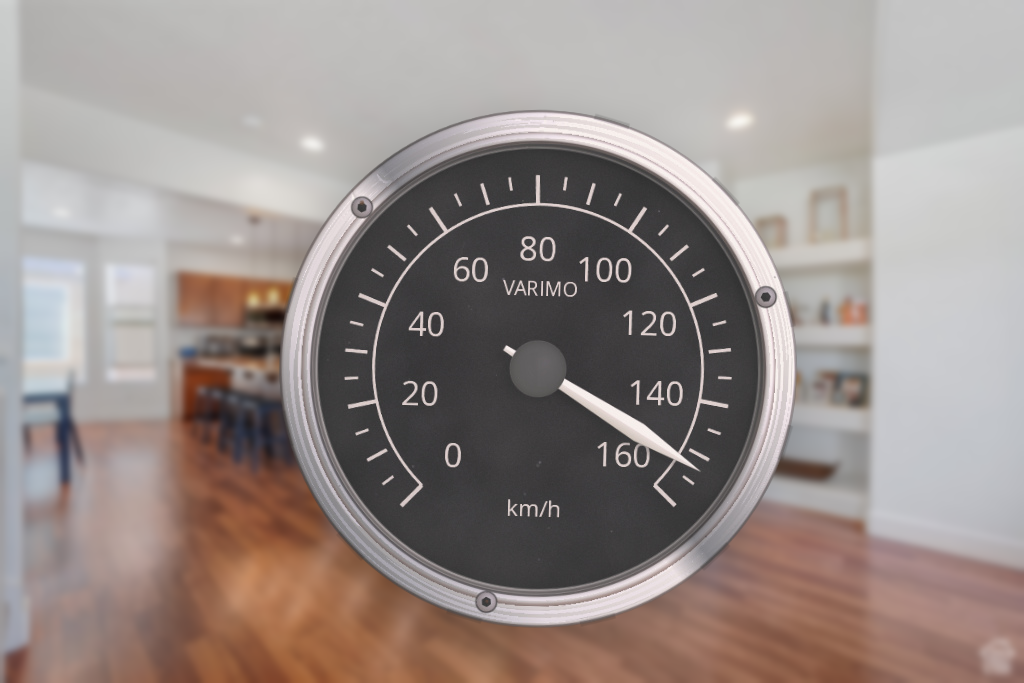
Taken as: 152.5 km/h
